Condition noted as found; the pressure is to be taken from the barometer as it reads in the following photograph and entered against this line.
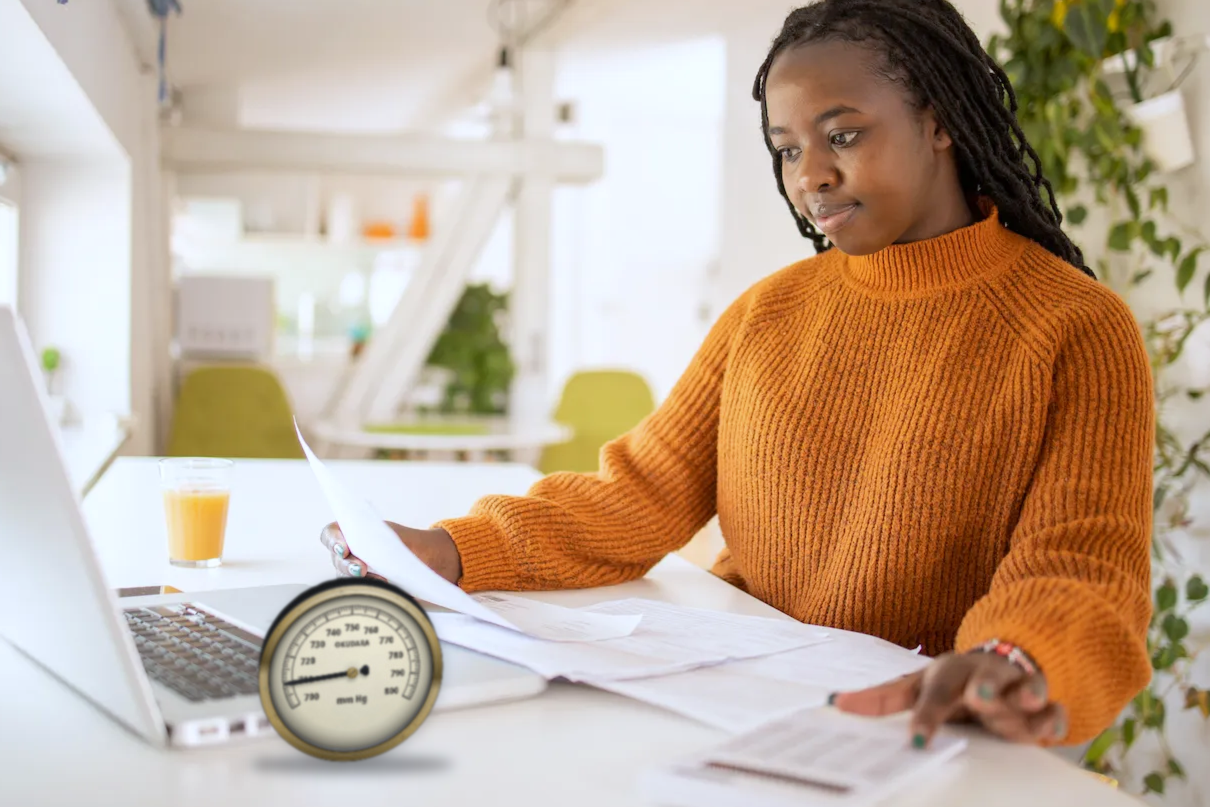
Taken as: 710 mmHg
